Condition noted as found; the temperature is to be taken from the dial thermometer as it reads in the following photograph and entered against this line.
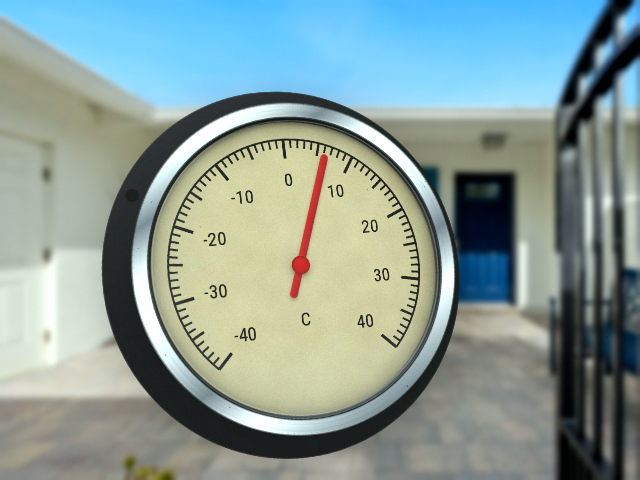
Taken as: 6 °C
